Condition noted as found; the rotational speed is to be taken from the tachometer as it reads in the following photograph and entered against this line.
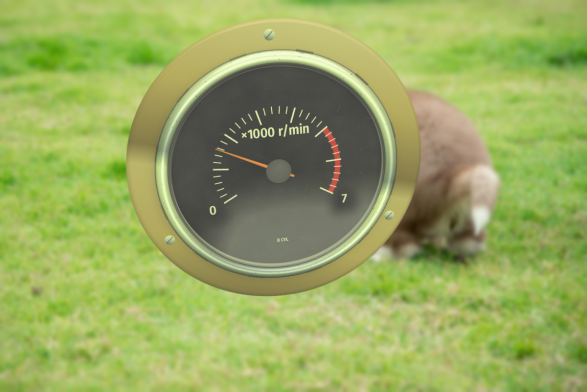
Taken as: 1600 rpm
